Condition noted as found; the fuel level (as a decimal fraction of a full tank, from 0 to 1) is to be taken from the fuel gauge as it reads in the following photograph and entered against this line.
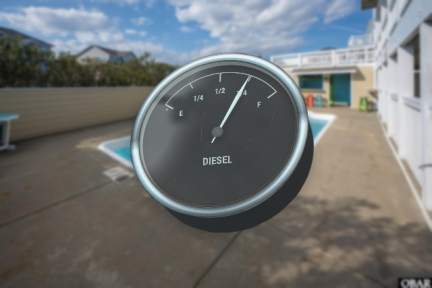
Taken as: 0.75
